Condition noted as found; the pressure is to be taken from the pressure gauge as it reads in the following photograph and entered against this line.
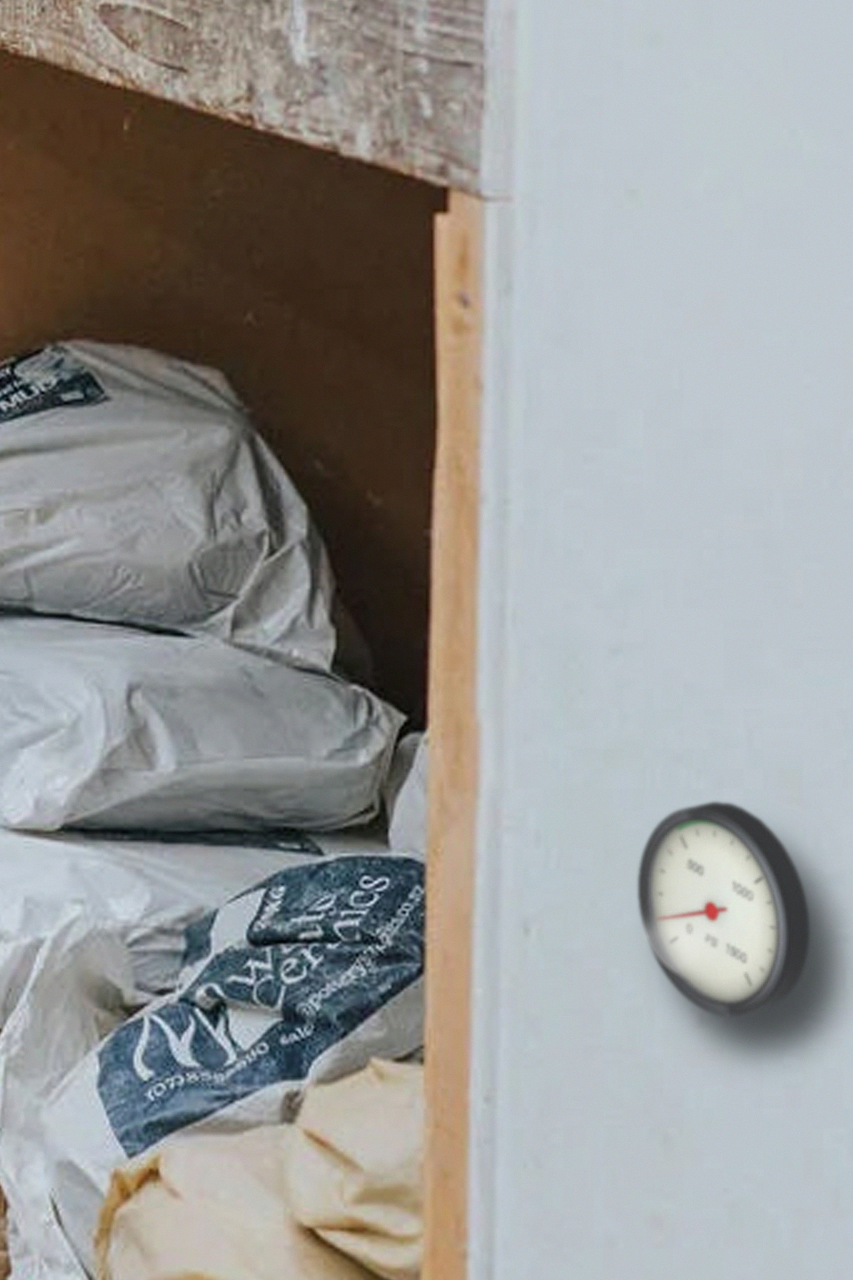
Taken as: 100 psi
